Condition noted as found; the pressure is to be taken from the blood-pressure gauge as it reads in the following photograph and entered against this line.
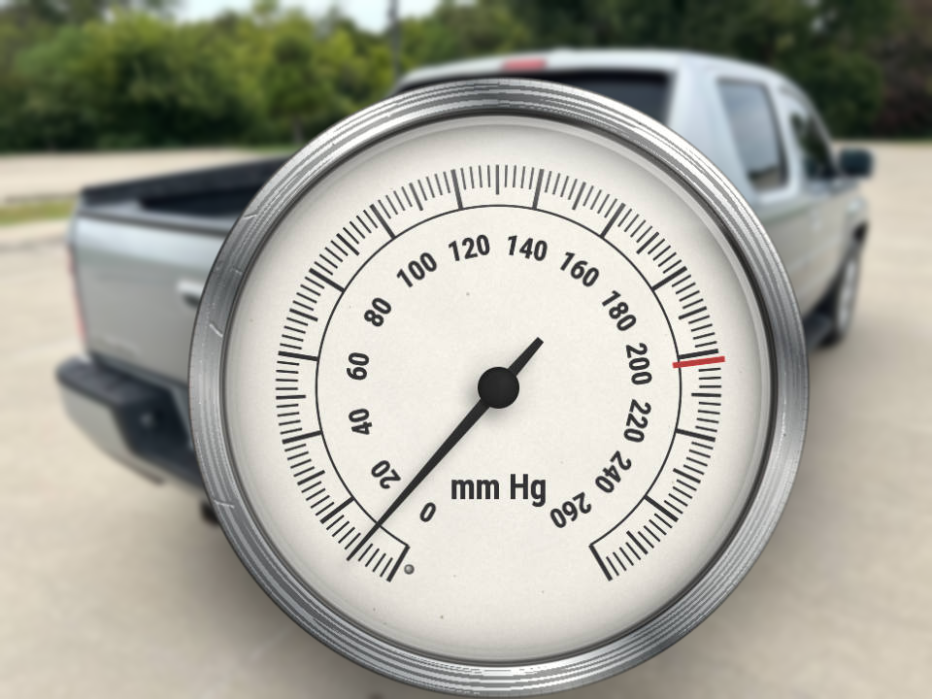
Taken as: 10 mmHg
